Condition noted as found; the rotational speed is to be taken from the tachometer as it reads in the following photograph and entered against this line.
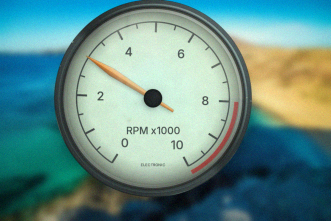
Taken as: 3000 rpm
